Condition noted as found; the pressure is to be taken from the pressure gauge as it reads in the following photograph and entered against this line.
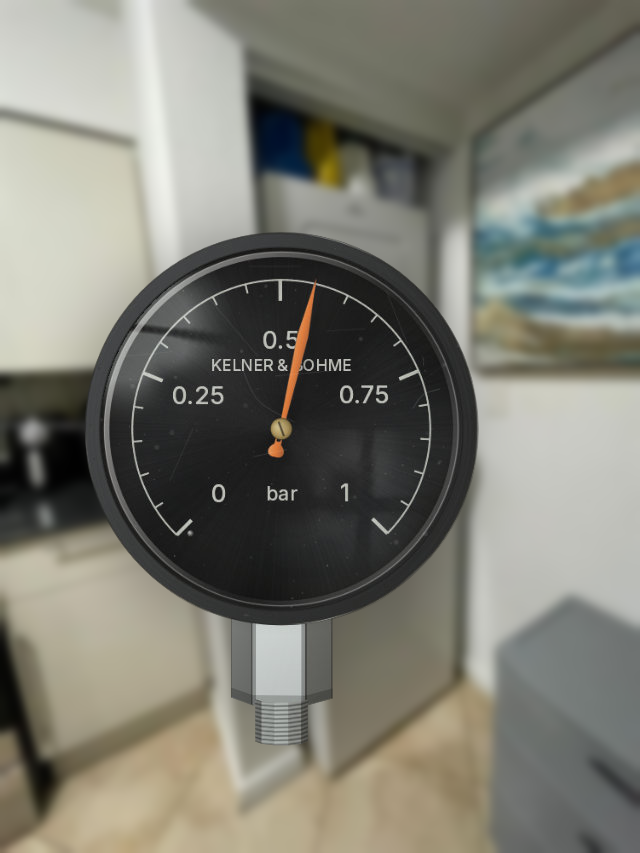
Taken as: 0.55 bar
